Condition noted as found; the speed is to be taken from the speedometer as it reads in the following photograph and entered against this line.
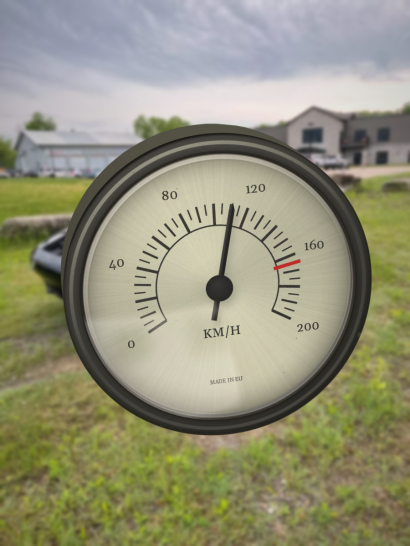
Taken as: 110 km/h
